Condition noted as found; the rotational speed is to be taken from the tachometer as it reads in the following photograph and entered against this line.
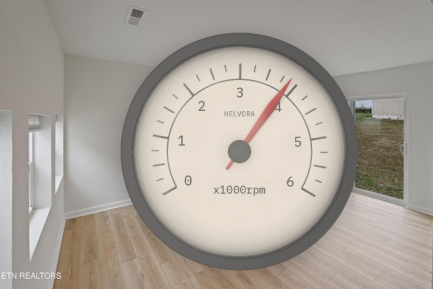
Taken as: 3875 rpm
